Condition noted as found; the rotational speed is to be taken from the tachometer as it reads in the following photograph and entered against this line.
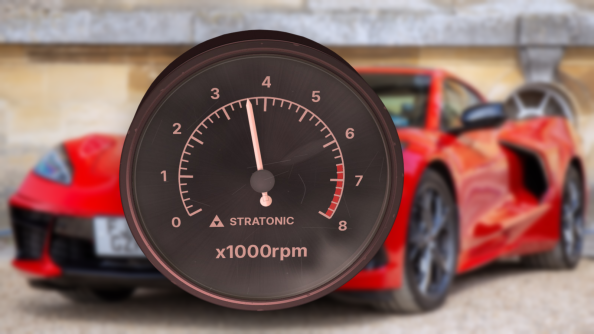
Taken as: 3600 rpm
